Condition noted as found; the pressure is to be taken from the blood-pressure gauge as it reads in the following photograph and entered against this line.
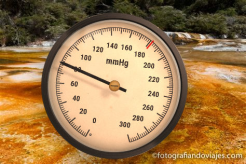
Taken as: 80 mmHg
